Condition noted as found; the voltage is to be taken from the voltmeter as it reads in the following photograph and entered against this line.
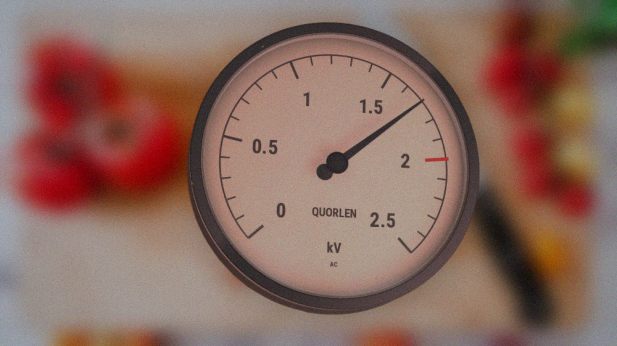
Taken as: 1.7 kV
